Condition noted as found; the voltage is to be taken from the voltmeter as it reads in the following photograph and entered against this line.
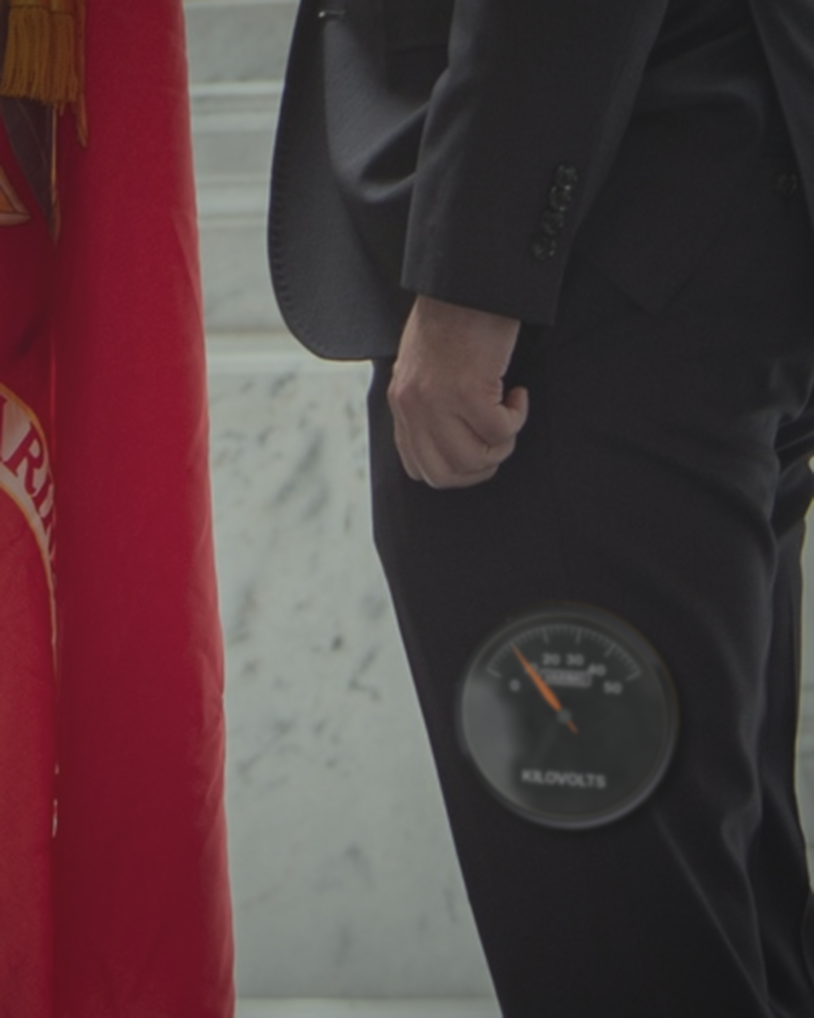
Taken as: 10 kV
